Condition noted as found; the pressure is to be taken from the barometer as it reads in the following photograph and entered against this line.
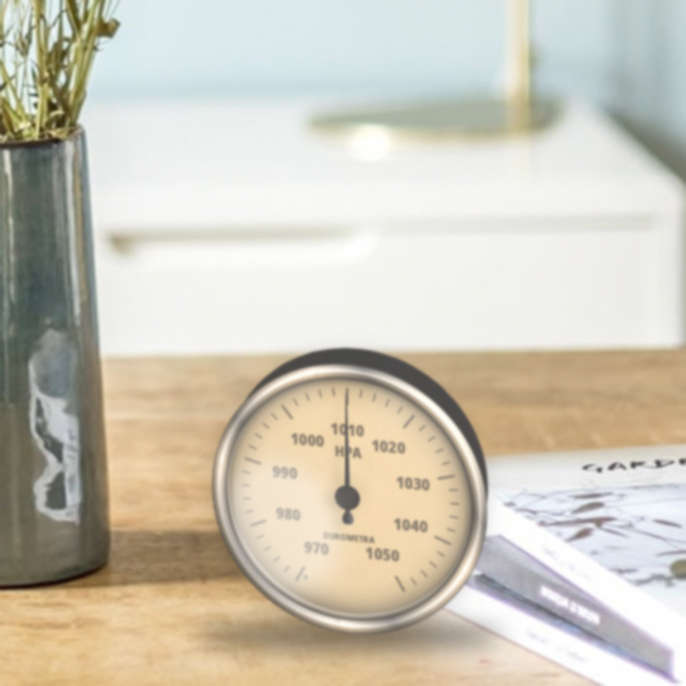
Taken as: 1010 hPa
